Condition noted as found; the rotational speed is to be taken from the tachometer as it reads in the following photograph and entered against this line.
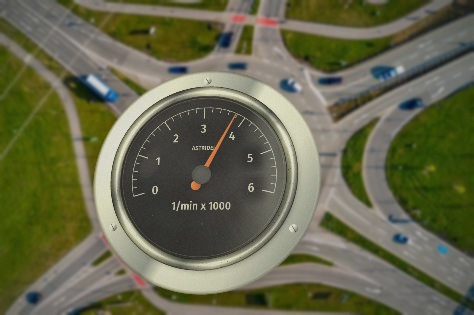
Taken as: 3800 rpm
